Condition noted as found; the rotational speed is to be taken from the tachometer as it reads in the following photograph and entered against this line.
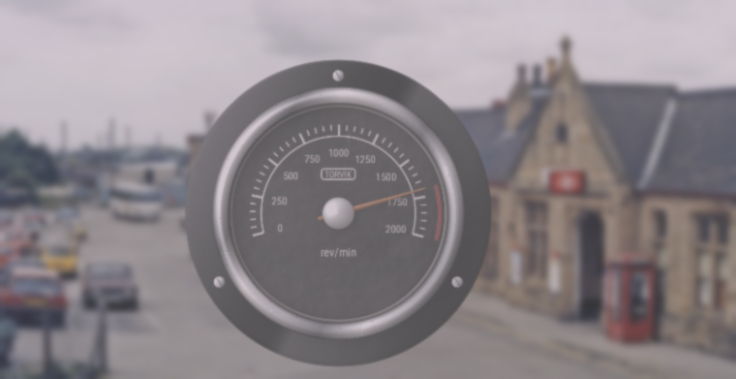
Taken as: 1700 rpm
